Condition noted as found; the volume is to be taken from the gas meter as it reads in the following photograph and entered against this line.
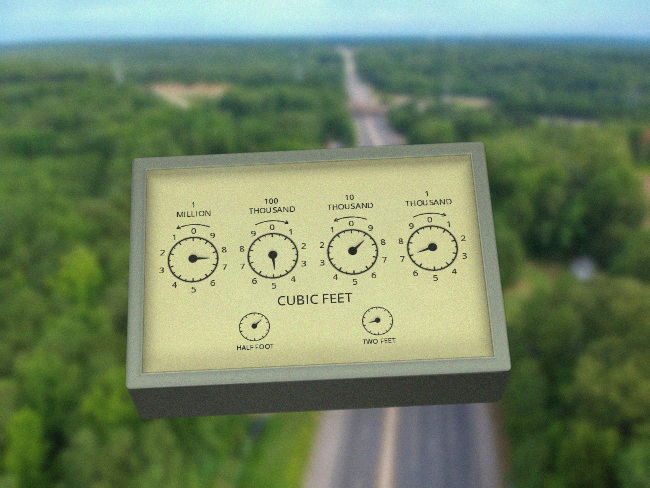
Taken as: 748700 ft³
